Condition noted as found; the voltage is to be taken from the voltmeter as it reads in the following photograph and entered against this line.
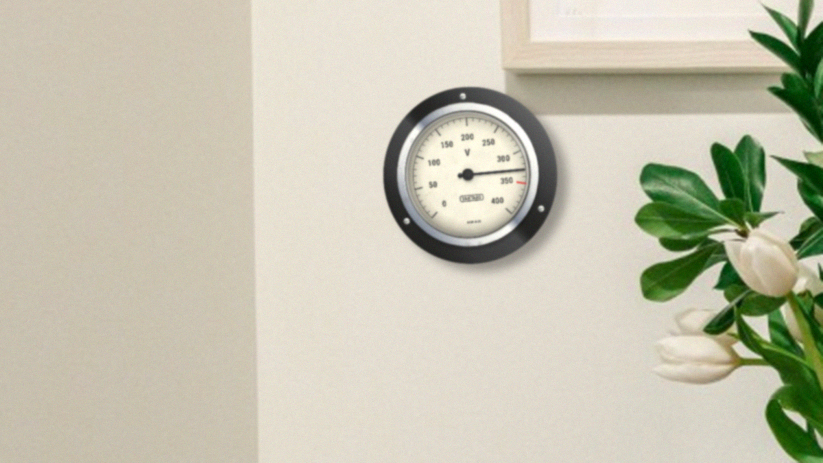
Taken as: 330 V
